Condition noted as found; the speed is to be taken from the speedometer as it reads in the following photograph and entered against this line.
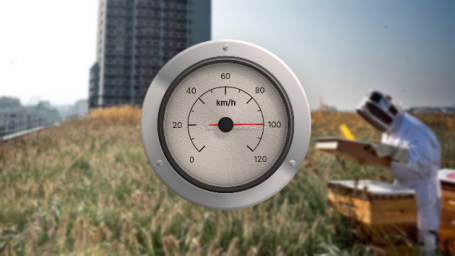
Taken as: 100 km/h
